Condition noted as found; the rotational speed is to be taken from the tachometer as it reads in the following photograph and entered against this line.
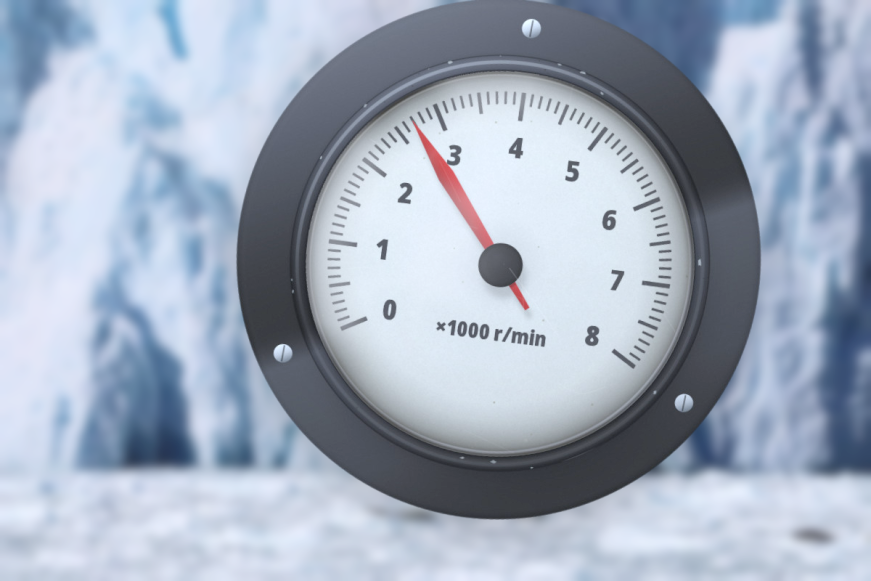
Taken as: 2700 rpm
